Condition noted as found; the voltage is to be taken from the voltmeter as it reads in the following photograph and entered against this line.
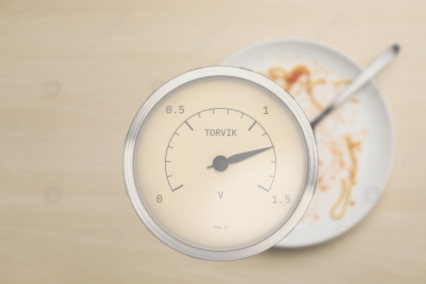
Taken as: 1.2 V
